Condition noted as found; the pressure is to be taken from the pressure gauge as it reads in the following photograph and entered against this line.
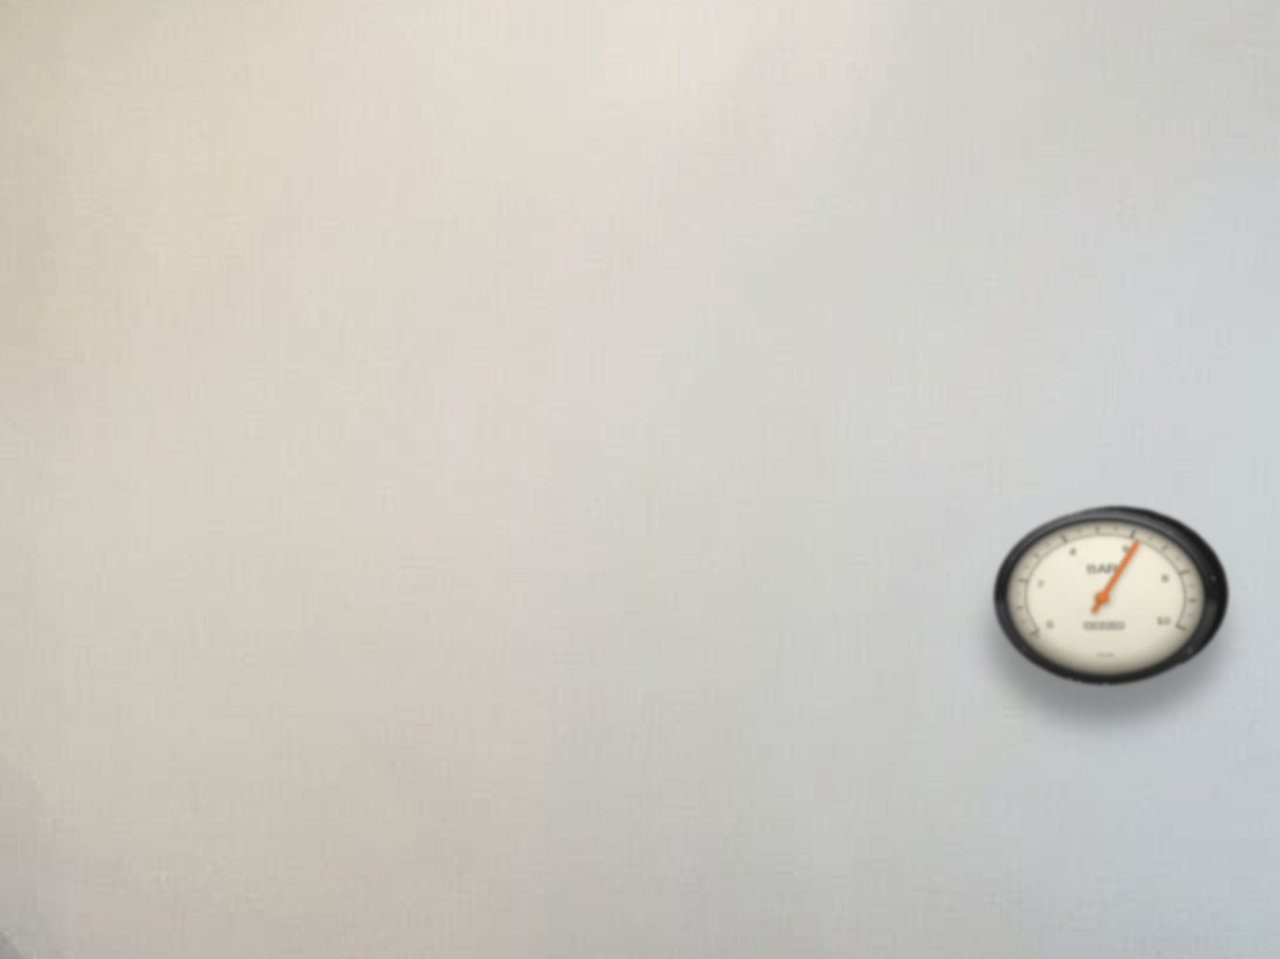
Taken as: 6.25 bar
